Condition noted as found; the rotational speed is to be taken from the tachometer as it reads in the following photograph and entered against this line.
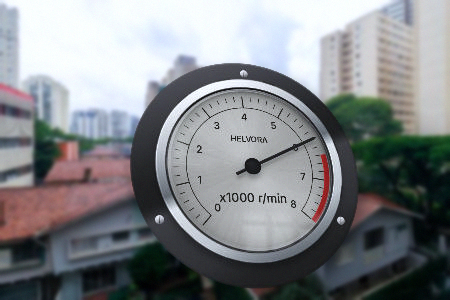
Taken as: 6000 rpm
